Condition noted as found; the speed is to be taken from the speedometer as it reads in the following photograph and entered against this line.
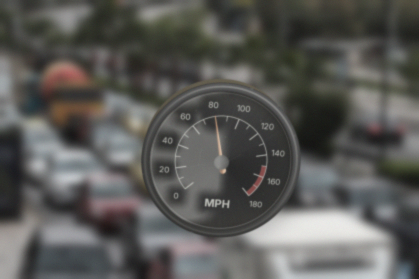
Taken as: 80 mph
